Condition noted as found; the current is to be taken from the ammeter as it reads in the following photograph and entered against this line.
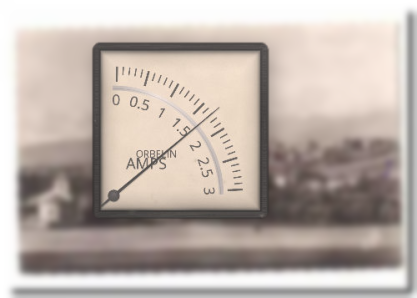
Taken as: 1.7 A
